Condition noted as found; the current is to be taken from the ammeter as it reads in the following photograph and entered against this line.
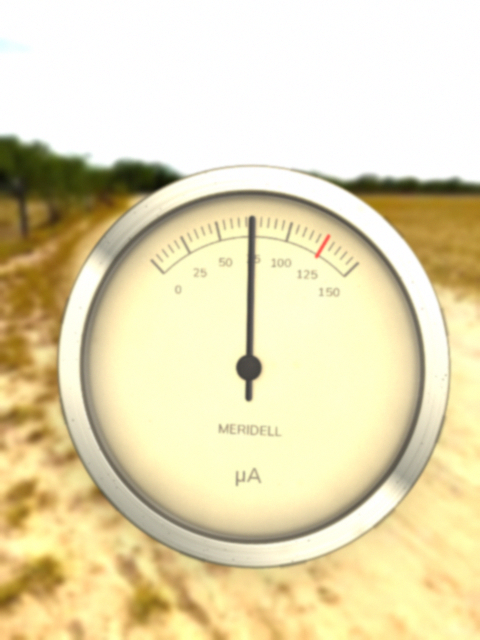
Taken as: 75 µA
